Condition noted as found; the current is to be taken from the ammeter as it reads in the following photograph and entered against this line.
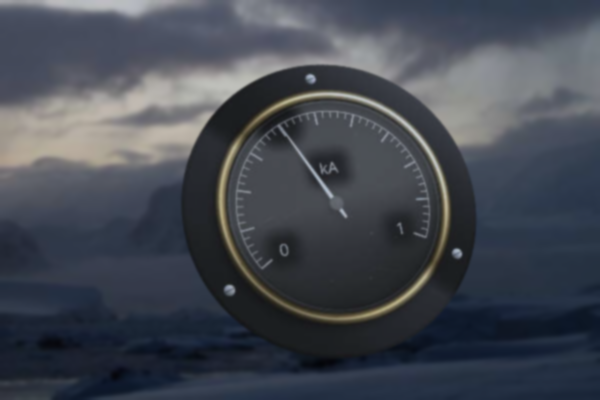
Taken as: 0.4 kA
